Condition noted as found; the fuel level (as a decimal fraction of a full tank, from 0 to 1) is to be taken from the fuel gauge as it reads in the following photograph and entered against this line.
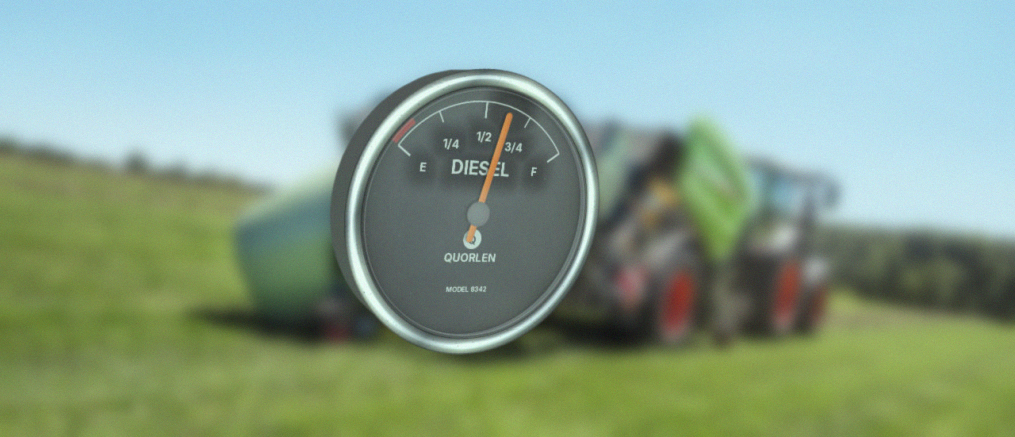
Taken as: 0.625
